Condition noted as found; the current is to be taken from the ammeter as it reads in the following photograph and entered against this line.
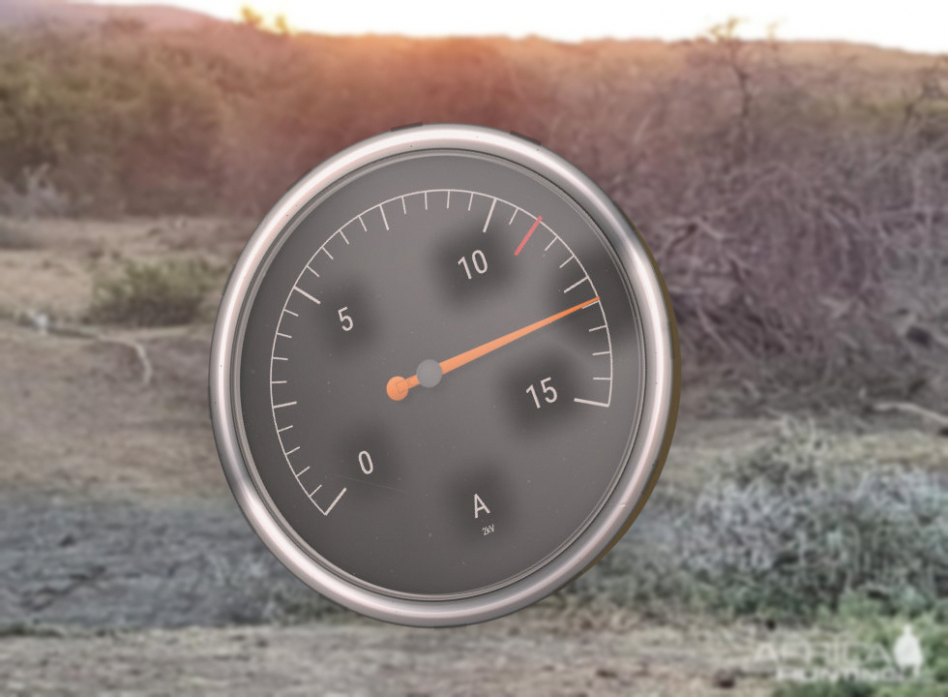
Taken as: 13 A
